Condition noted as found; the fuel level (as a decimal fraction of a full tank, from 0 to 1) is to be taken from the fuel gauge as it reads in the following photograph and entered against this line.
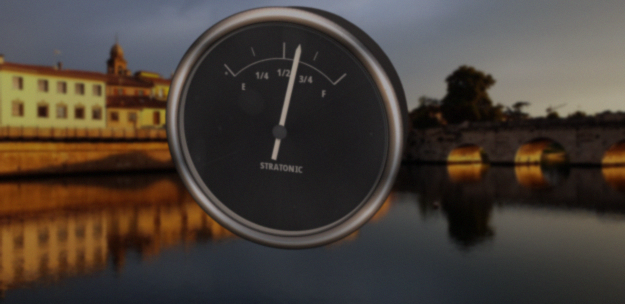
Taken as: 0.625
